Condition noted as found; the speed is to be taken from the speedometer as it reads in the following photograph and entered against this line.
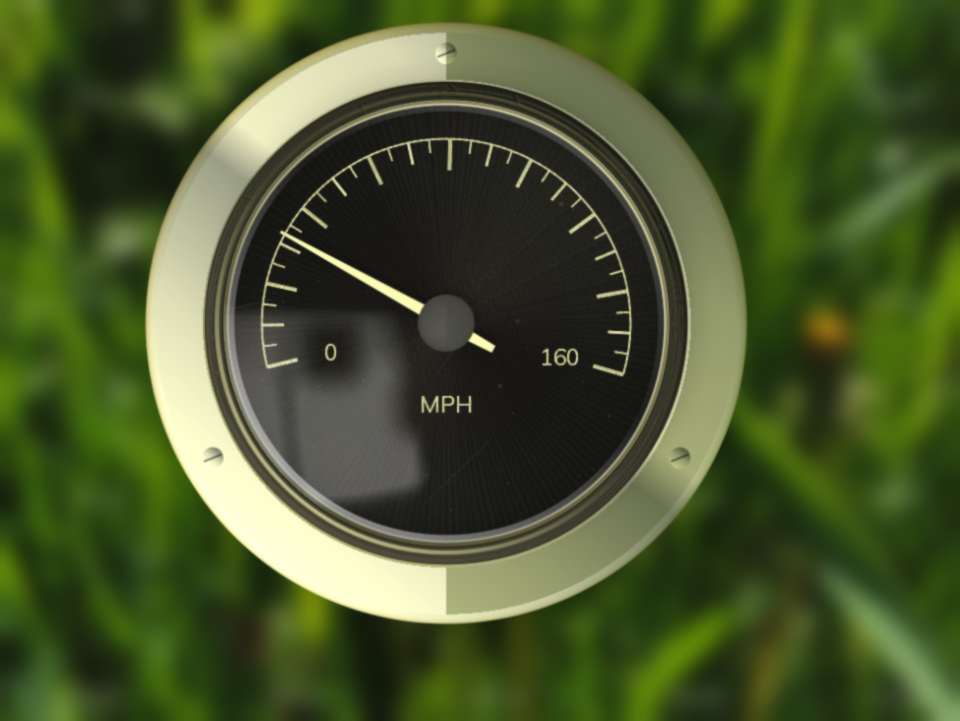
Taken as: 32.5 mph
